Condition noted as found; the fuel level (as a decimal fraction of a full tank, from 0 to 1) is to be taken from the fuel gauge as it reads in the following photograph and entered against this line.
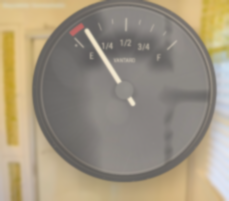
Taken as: 0.125
